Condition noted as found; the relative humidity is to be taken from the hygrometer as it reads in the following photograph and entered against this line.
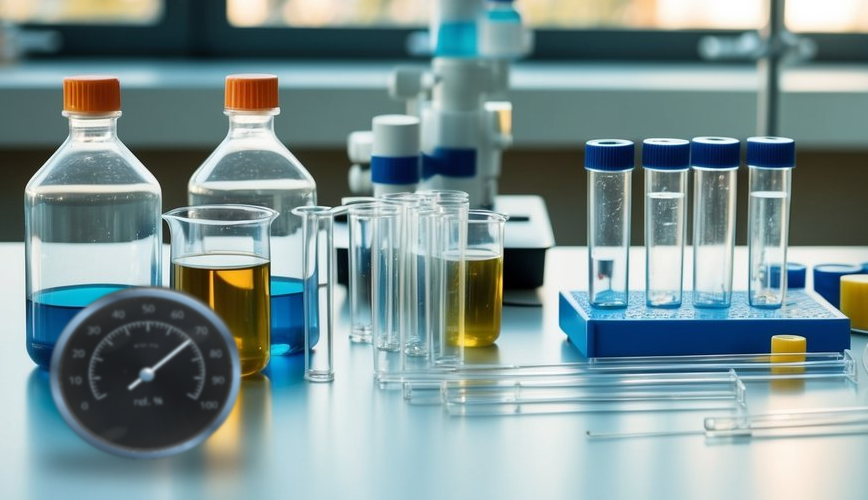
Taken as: 70 %
